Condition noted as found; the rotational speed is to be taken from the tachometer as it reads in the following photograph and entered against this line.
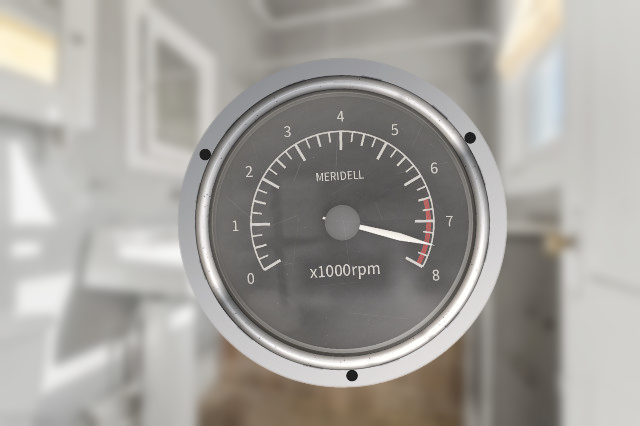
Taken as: 7500 rpm
